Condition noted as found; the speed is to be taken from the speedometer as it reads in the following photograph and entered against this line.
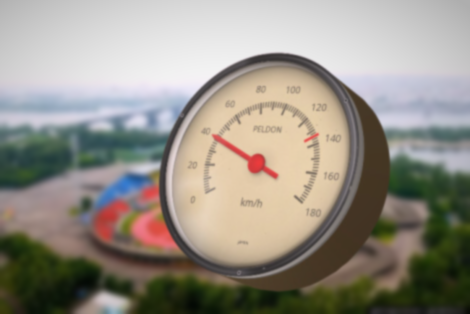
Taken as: 40 km/h
